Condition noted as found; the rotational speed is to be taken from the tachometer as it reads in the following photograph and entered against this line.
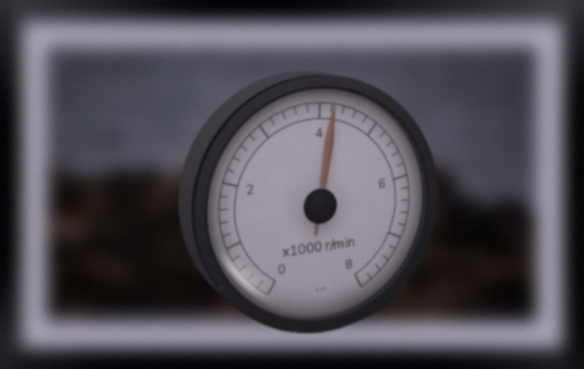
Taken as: 4200 rpm
